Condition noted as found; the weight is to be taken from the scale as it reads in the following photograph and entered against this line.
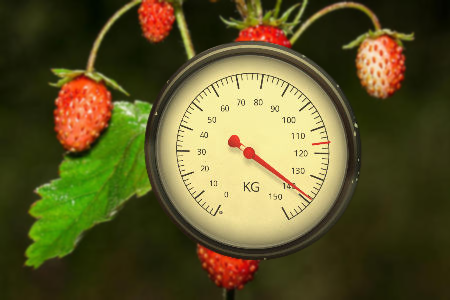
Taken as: 138 kg
